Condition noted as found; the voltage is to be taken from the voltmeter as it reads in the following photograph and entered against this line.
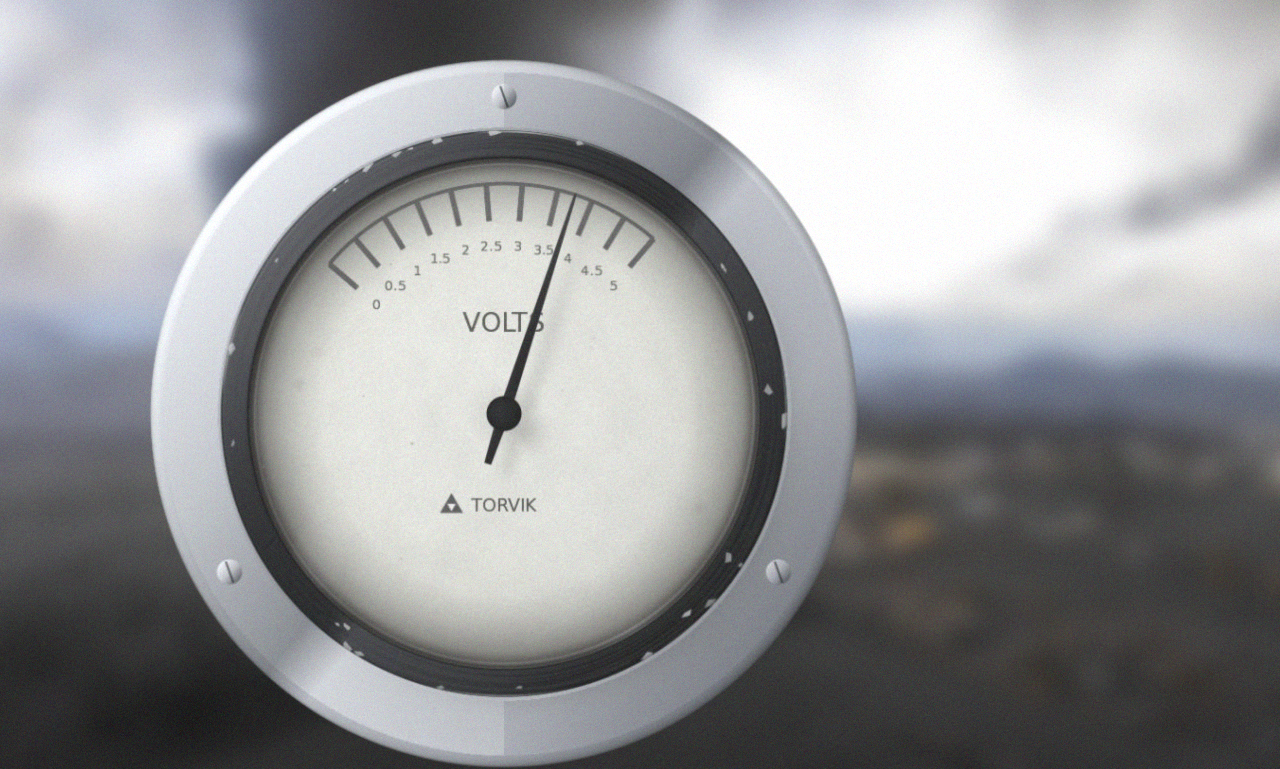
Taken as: 3.75 V
